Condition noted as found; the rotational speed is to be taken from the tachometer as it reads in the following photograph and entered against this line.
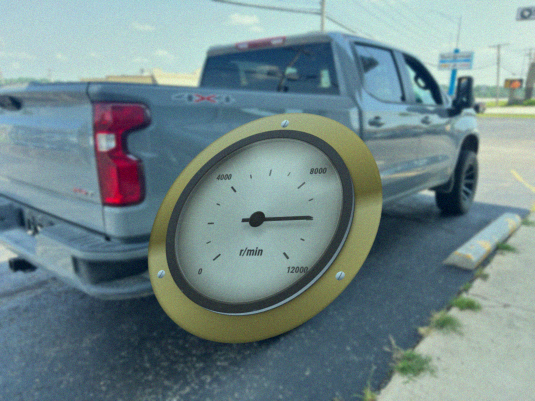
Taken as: 10000 rpm
